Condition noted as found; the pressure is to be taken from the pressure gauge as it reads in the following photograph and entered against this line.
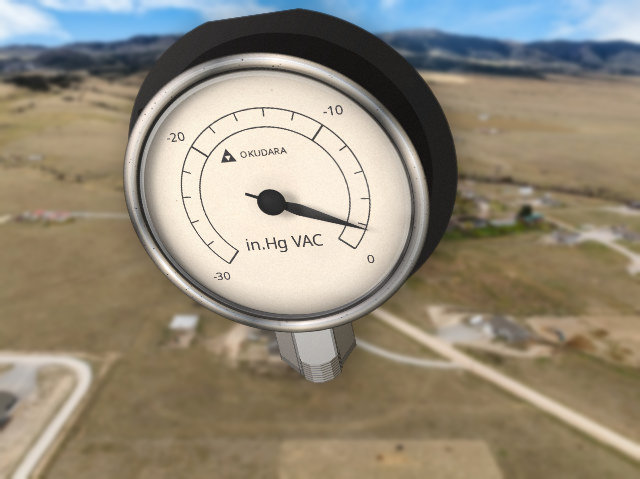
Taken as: -2 inHg
